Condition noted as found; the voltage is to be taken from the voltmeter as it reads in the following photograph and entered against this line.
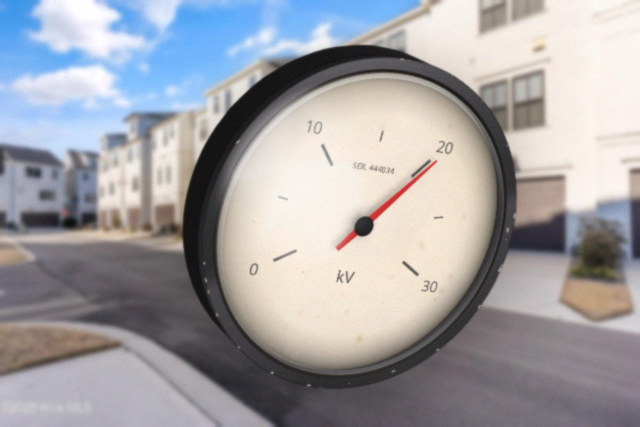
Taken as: 20 kV
